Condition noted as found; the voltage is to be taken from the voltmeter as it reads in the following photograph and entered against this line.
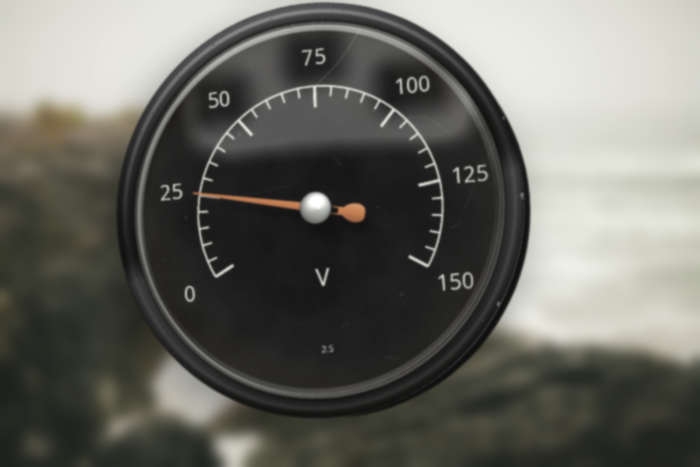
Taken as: 25 V
